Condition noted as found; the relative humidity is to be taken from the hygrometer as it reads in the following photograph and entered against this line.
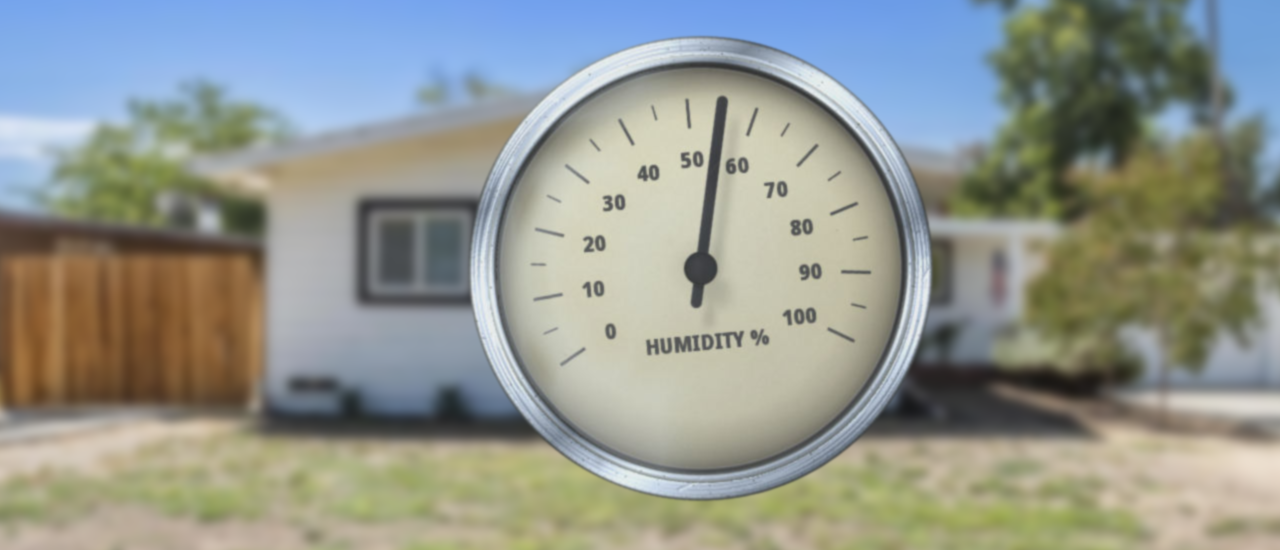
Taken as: 55 %
